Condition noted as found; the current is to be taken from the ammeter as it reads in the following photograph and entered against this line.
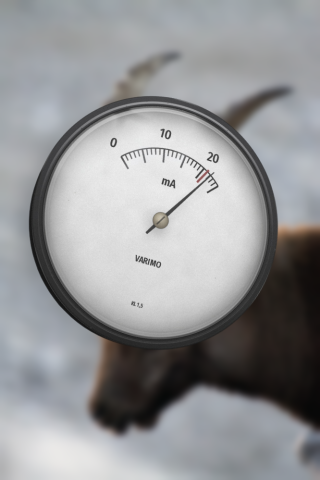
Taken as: 22 mA
